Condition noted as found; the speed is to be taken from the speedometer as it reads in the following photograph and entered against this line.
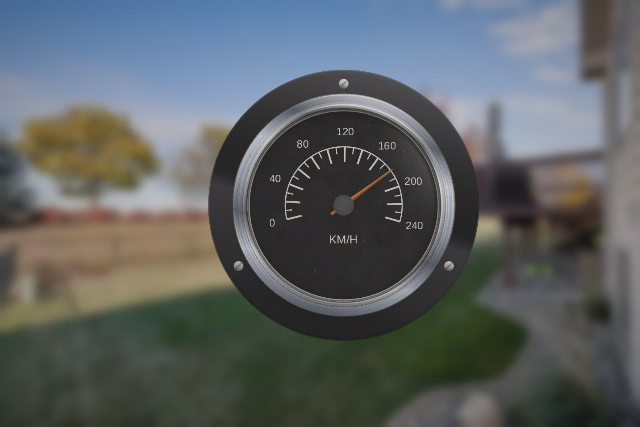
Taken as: 180 km/h
